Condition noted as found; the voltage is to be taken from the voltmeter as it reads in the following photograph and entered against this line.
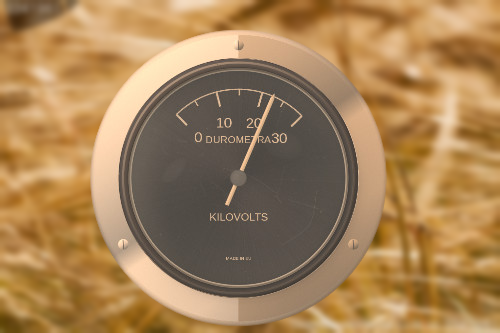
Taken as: 22.5 kV
